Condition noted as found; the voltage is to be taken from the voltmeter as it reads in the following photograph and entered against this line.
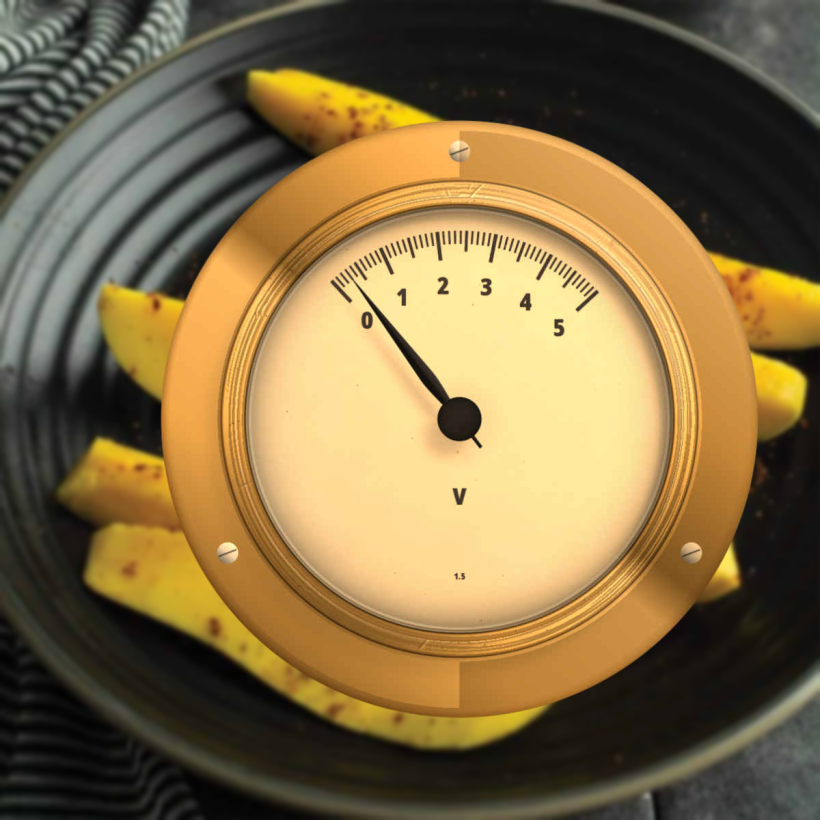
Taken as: 0.3 V
